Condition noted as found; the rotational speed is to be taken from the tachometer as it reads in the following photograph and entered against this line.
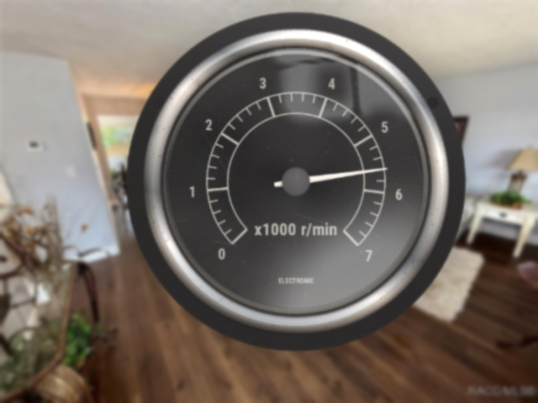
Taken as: 5600 rpm
